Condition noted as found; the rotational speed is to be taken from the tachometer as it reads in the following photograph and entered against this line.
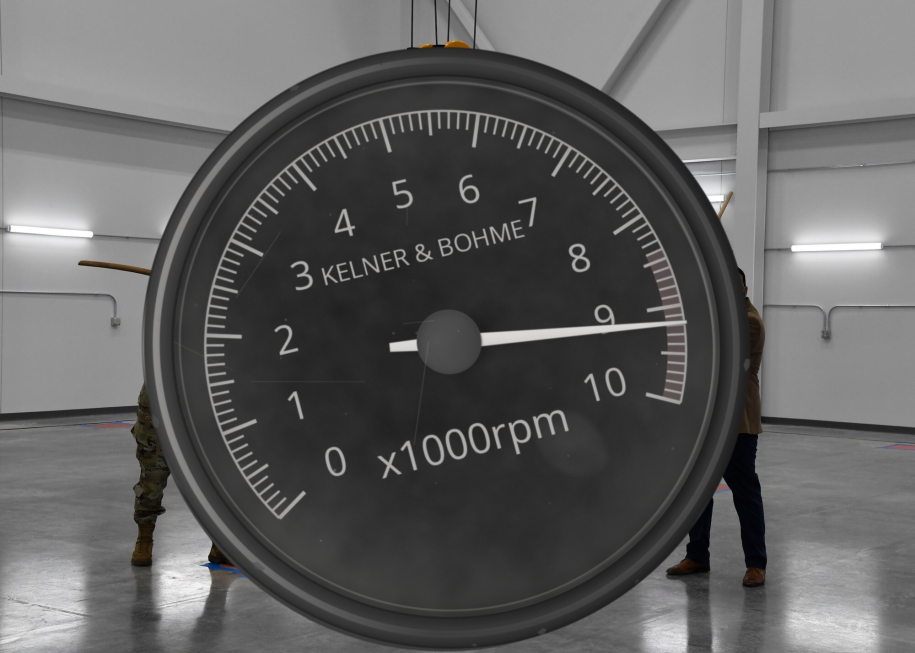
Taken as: 9200 rpm
